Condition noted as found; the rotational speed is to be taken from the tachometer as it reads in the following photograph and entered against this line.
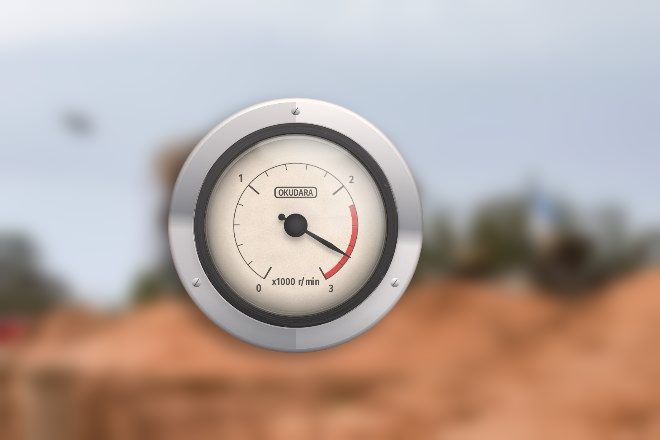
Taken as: 2700 rpm
